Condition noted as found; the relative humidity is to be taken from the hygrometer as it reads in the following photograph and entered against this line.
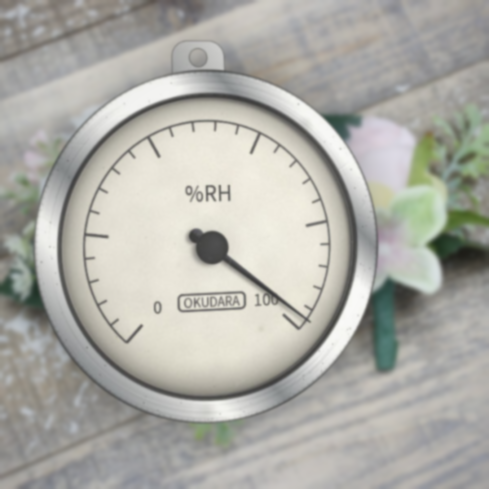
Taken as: 98 %
